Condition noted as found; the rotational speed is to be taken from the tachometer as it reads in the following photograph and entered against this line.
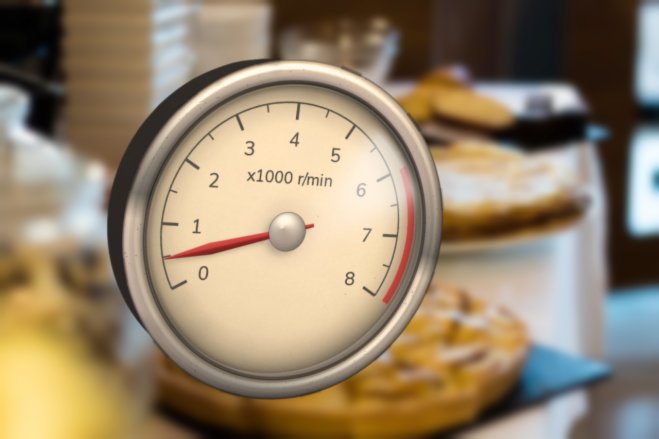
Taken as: 500 rpm
